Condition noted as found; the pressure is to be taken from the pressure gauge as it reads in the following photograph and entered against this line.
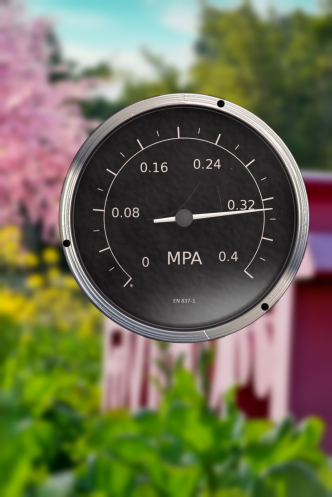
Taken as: 0.33 MPa
